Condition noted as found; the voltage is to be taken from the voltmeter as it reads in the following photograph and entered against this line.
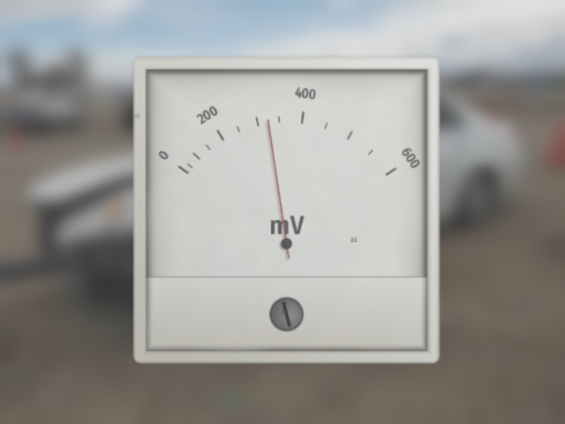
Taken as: 325 mV
